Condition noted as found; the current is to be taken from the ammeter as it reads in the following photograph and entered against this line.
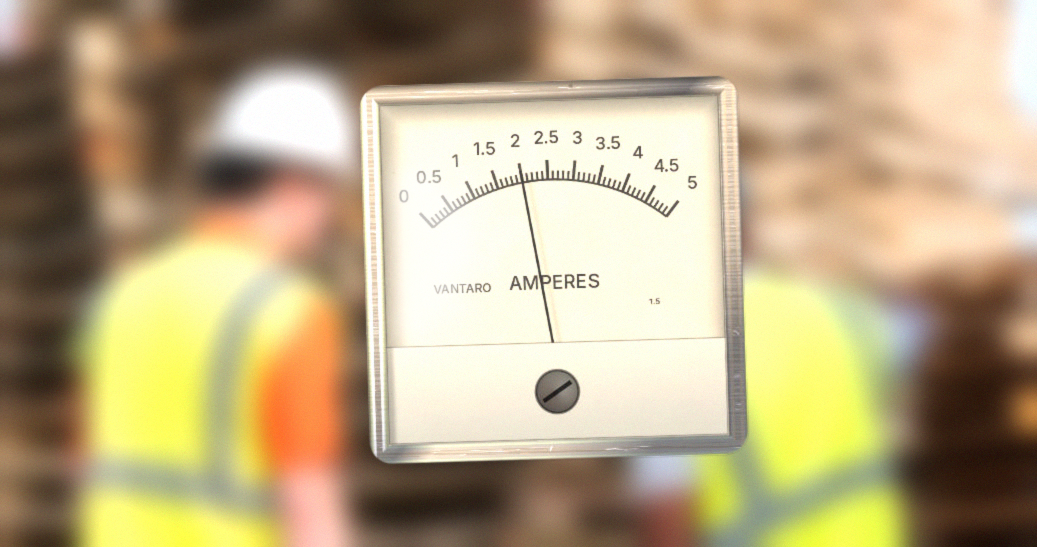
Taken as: 2 A
